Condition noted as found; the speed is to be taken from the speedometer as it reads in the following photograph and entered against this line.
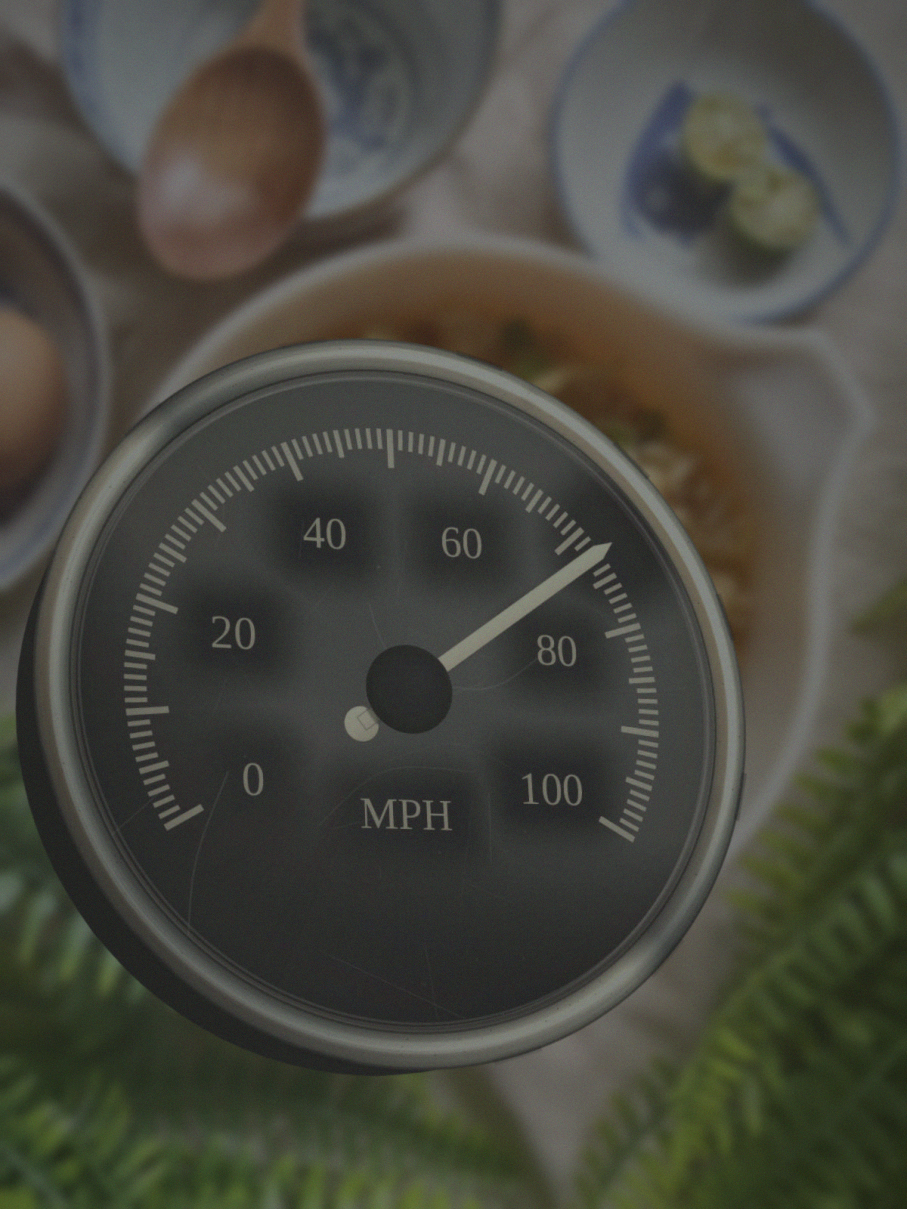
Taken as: 72.5 mph
